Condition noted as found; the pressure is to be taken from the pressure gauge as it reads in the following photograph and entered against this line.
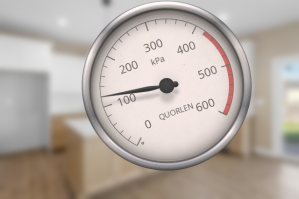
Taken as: 120 kPa
